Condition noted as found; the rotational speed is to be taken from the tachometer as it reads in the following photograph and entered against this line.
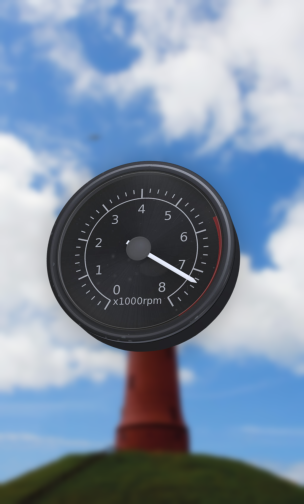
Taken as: 7300 rpm
